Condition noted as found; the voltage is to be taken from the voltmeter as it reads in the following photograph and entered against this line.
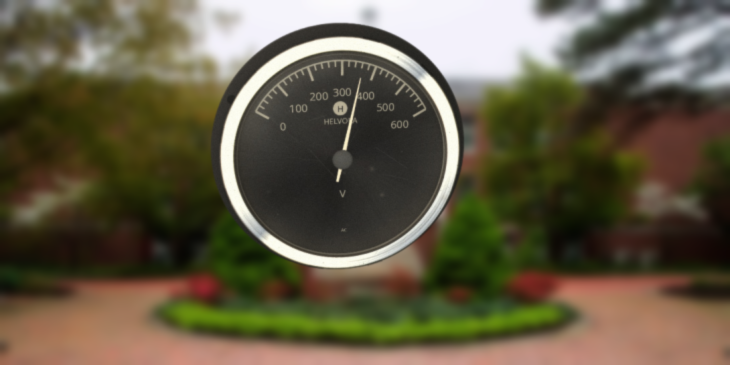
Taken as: 360 V
